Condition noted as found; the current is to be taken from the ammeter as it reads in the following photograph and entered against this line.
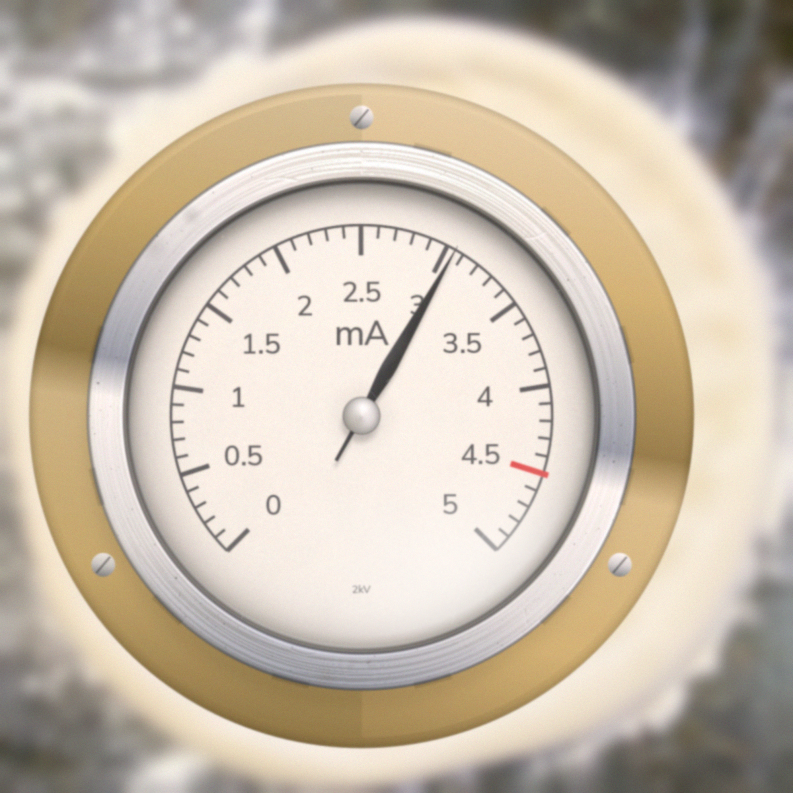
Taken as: 3.05 mA
